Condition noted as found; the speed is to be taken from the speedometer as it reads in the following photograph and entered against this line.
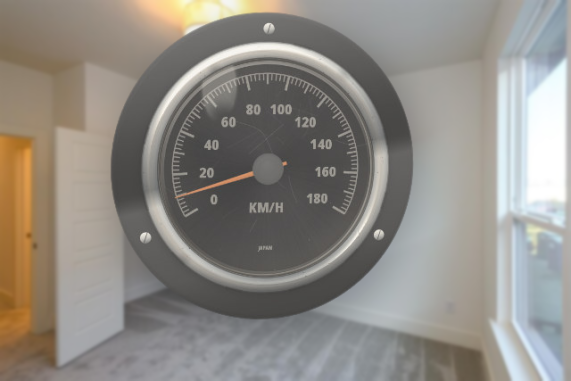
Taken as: 10 km/h
